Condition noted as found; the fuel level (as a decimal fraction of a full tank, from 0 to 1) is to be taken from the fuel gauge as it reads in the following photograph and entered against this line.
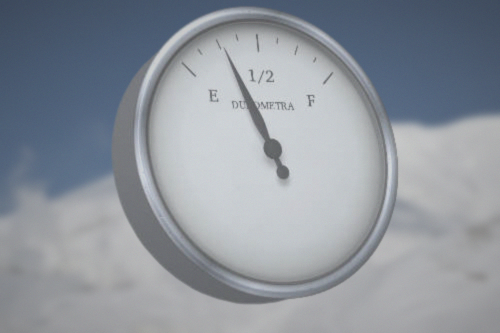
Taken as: 0.25
